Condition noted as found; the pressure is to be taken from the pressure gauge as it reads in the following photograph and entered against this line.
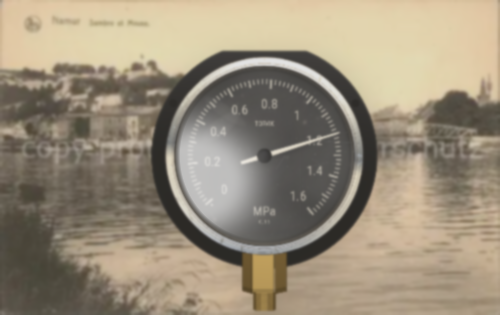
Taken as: 1.2 MPa
